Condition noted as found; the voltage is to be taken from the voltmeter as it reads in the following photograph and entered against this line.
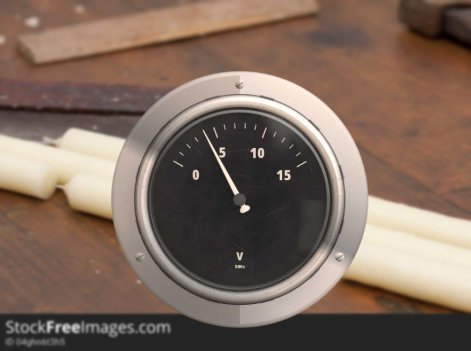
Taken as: 4 V
